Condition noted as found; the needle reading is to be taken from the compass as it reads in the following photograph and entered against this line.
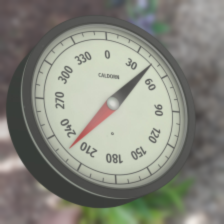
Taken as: 225 °
